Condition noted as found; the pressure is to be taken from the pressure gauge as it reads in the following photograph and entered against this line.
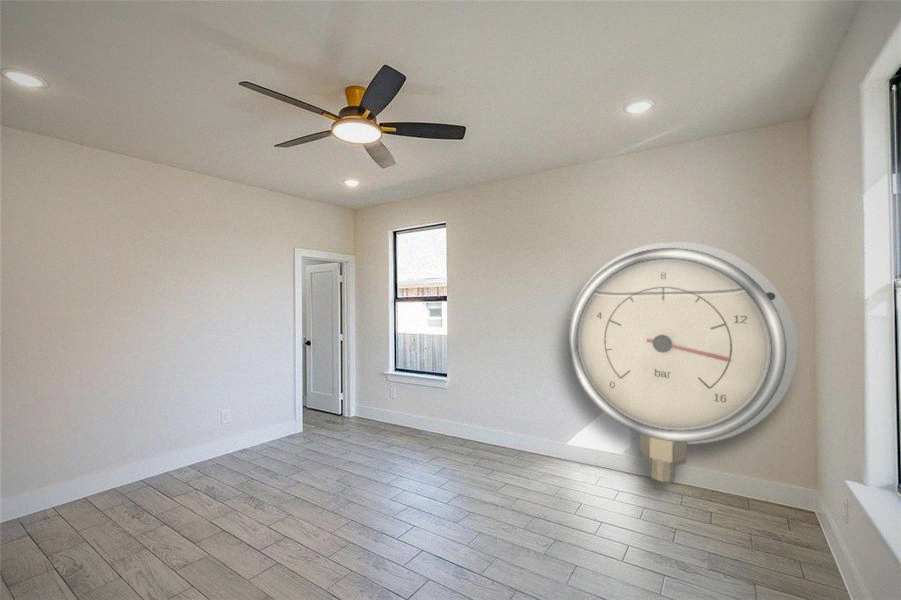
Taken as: 14 bar
